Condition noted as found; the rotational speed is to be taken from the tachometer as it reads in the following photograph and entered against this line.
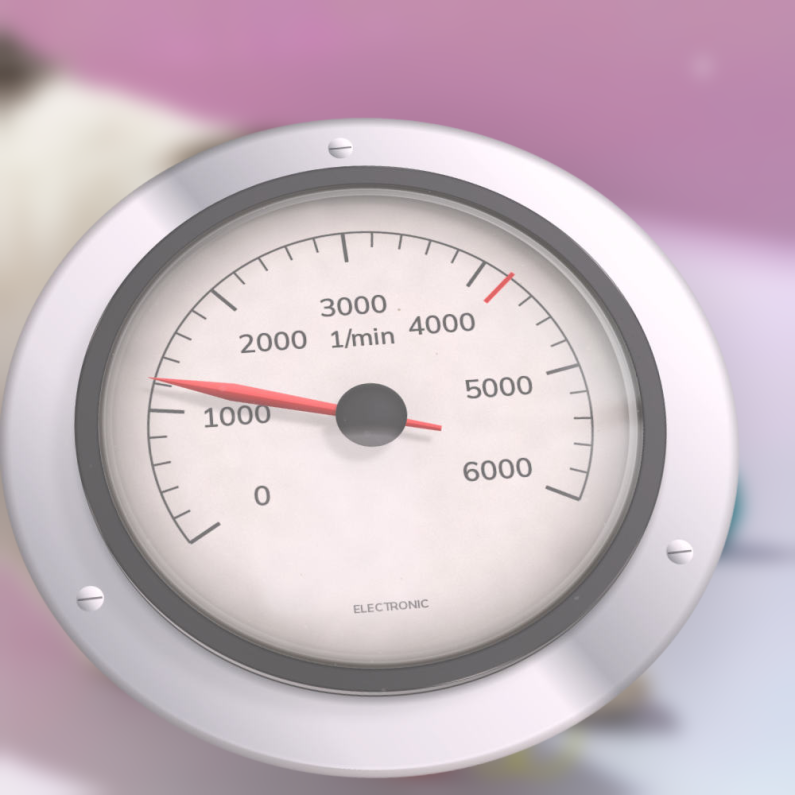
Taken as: 1200 rpm
